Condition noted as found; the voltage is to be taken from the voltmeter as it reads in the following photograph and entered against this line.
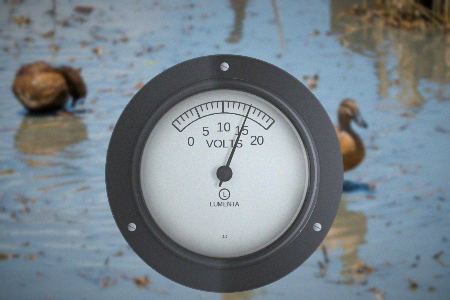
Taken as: 15 V
